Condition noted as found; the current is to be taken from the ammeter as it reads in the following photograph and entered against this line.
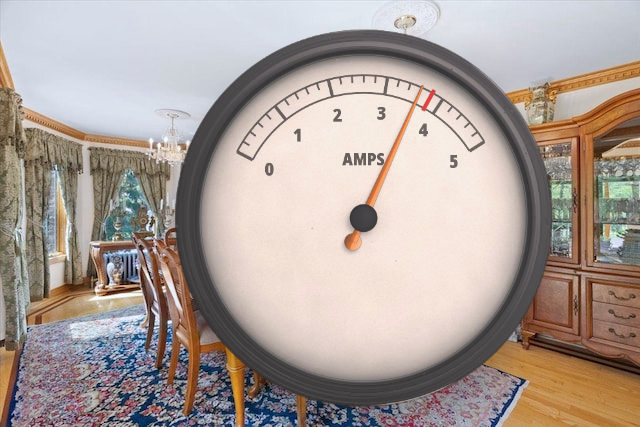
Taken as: 3.6 A
